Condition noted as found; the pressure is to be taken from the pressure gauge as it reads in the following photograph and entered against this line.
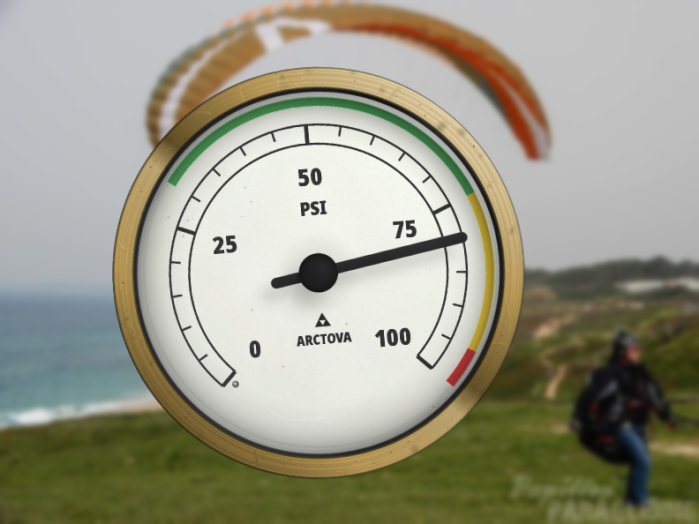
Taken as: 80 psi
